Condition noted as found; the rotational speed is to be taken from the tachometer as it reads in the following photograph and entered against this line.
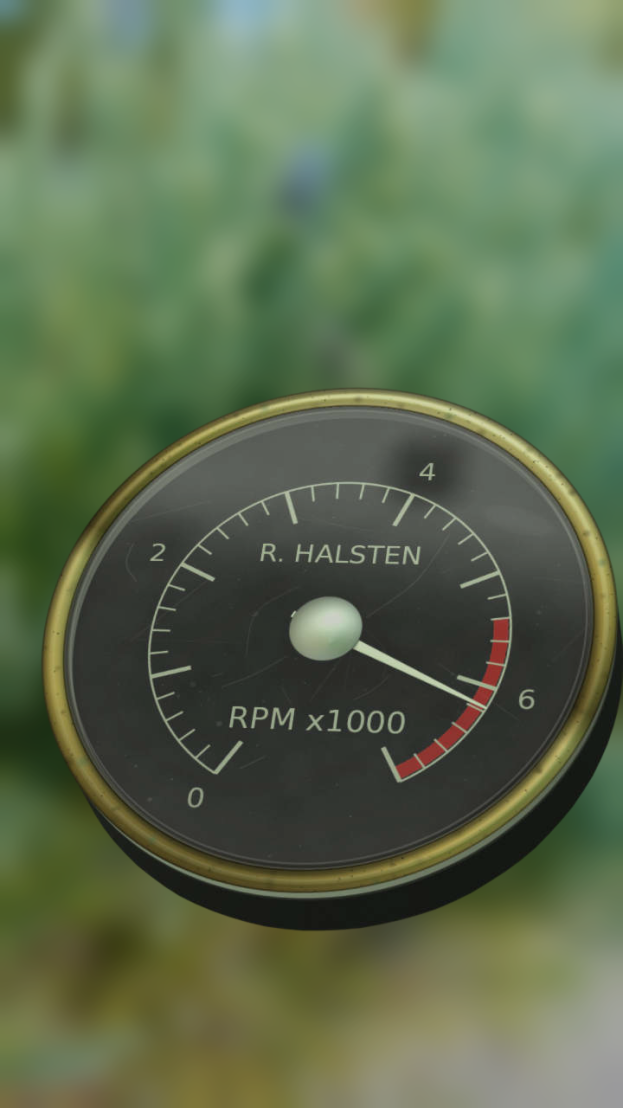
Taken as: 6200 rpm
